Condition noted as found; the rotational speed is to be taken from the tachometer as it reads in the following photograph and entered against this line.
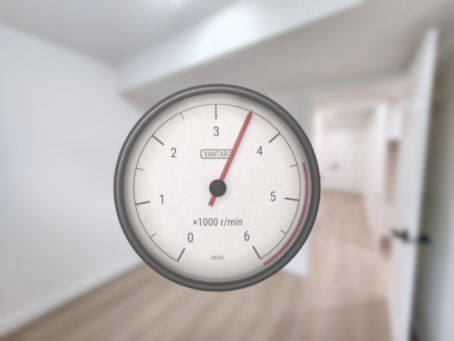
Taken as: 3500 rpm
